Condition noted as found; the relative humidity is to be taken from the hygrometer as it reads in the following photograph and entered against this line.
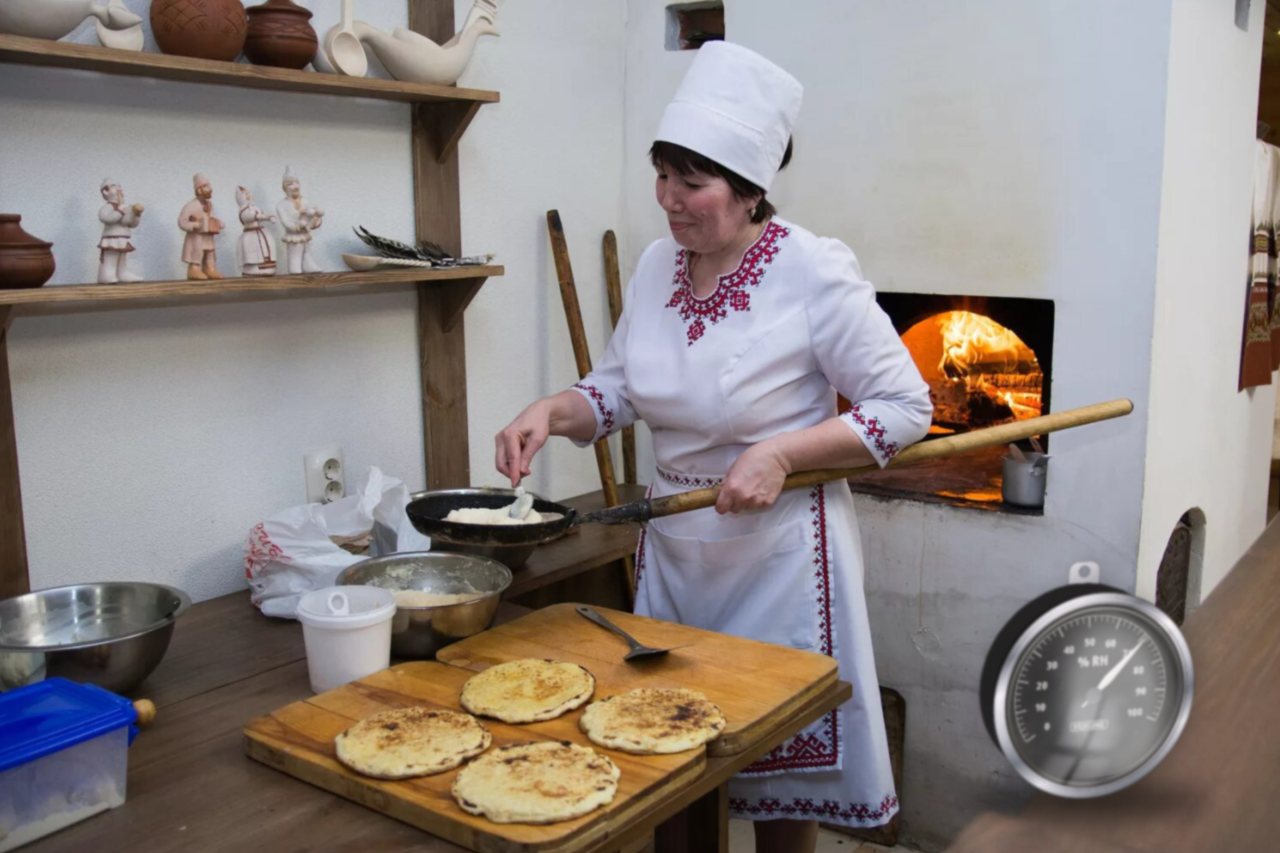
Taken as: 70 %
